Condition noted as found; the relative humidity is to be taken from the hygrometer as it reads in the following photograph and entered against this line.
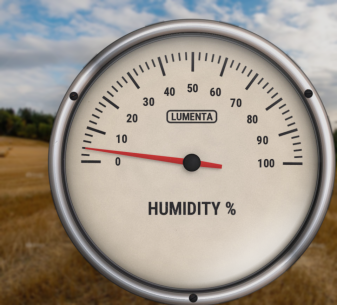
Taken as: 4 %
